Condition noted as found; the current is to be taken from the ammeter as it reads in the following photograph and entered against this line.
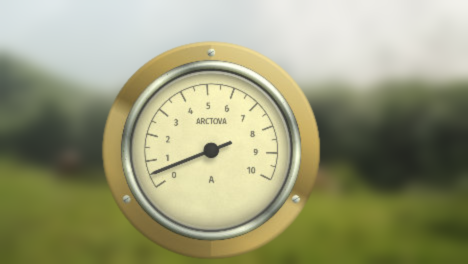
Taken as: 0.5 A
